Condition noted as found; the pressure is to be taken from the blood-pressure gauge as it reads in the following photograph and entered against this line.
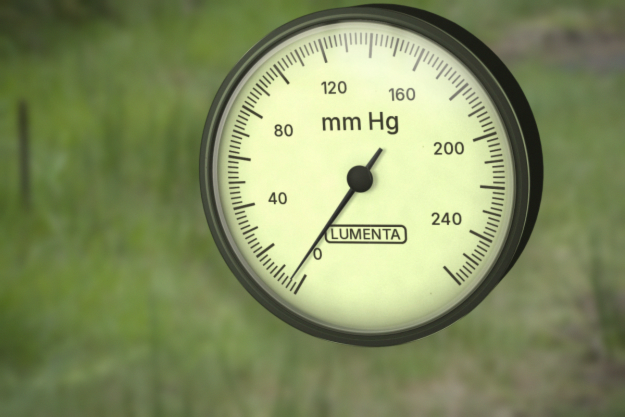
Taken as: 4 mmHg
